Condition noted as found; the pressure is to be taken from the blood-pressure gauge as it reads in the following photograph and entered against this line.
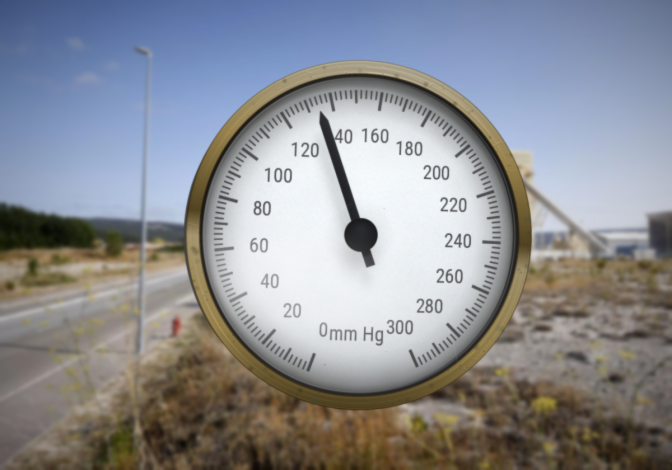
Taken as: 134 mmHg
